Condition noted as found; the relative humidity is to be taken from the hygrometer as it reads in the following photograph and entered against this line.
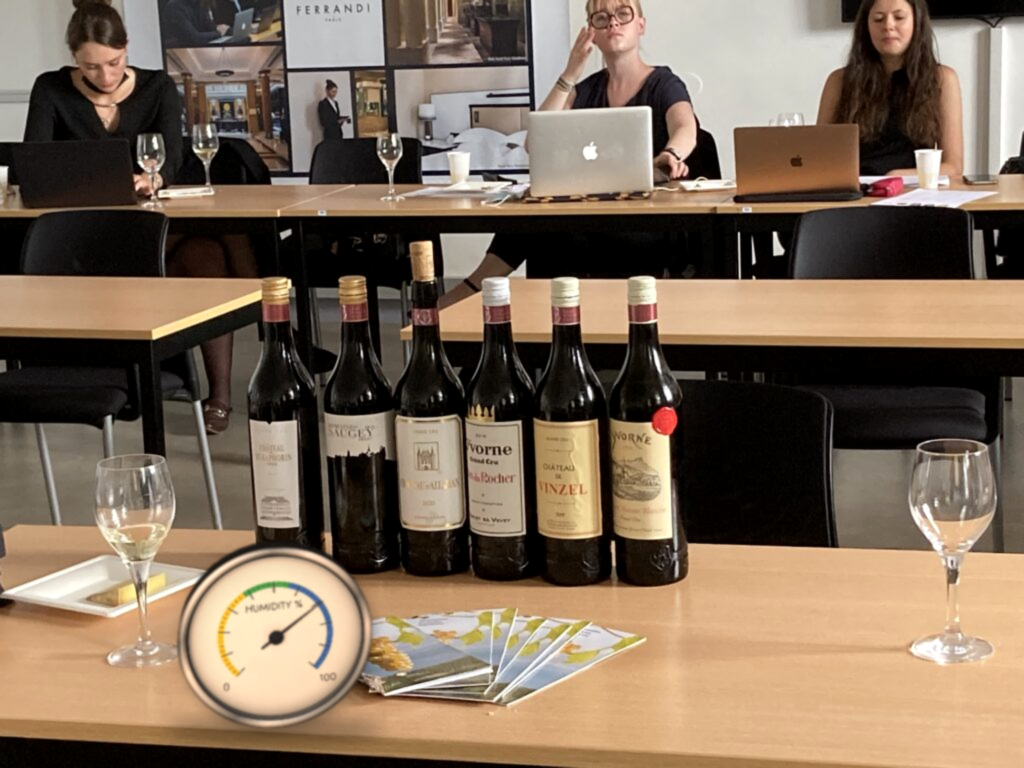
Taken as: 70 %
